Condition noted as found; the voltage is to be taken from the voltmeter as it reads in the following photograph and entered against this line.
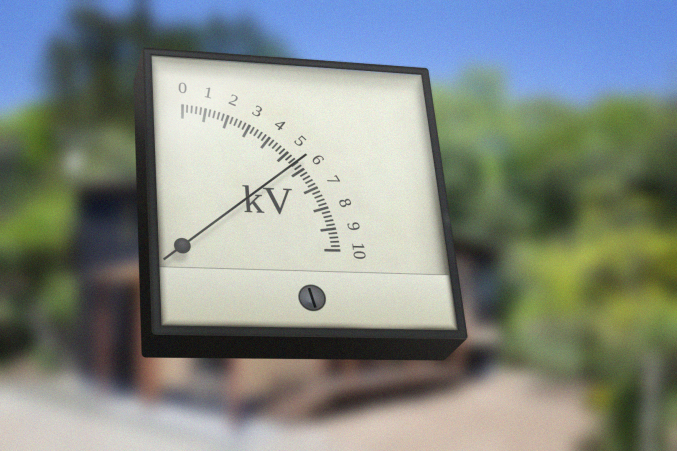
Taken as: 5.6 kV
